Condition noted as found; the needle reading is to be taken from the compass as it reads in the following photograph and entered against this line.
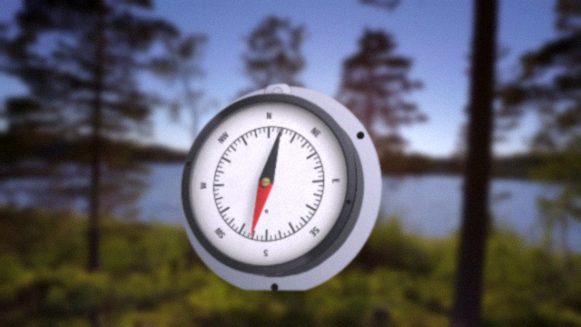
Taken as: 195 °
